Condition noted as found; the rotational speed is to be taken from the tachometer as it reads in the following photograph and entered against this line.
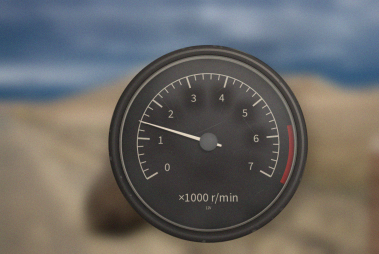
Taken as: 1400 rpm
